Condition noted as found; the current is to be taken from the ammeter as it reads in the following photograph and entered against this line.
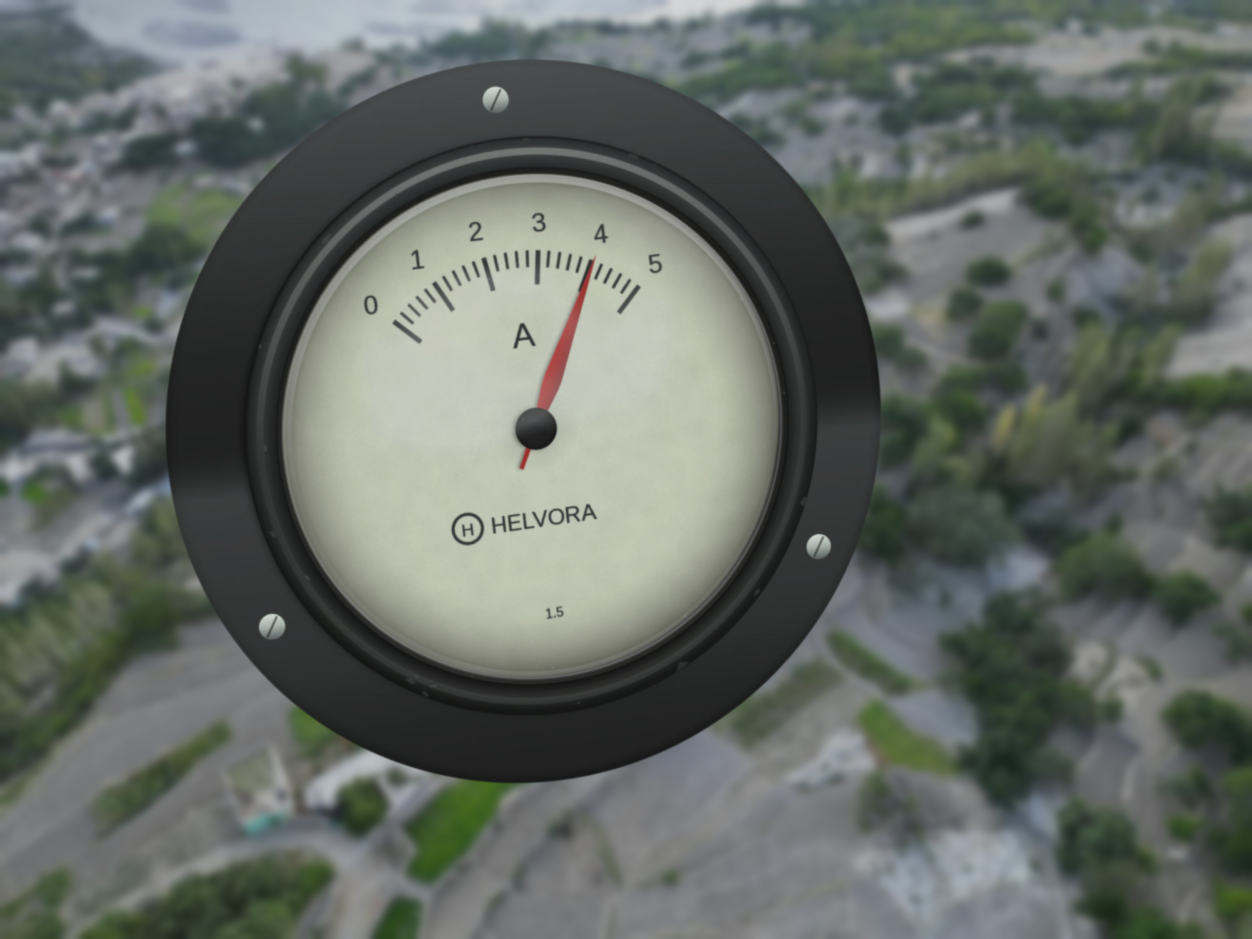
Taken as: 4 A
